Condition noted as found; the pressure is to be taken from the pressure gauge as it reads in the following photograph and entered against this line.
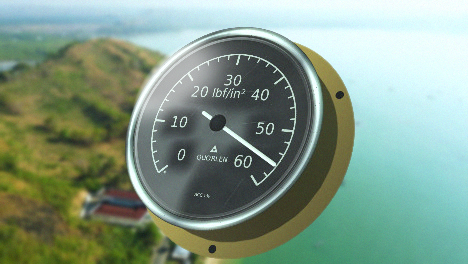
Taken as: 56 psi
